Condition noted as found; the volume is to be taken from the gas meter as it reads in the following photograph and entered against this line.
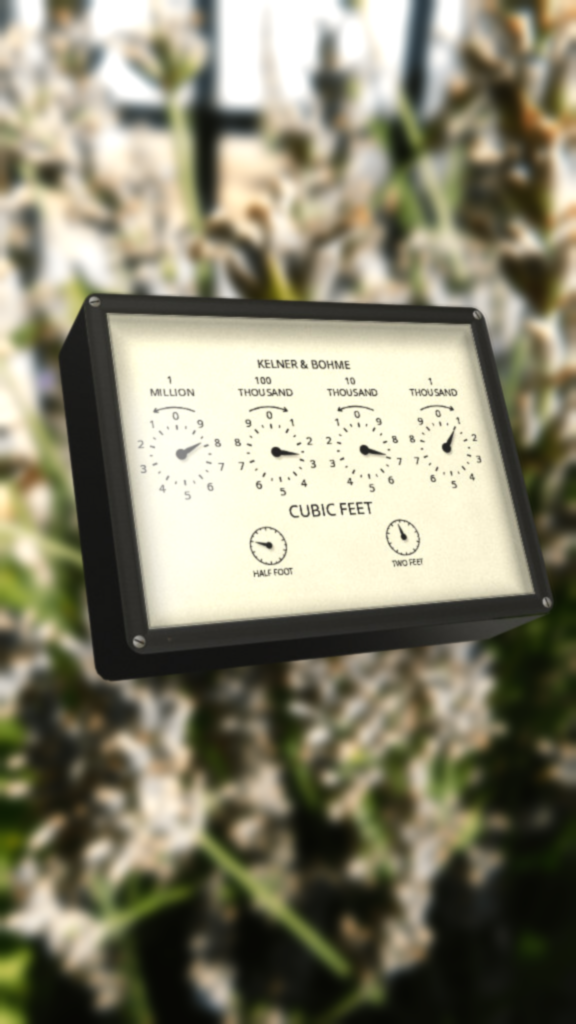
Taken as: 827100 ft³
